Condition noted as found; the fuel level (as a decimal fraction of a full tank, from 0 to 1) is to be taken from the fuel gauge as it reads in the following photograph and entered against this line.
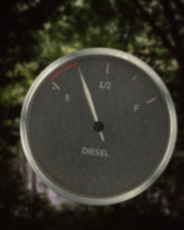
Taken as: 0.25
